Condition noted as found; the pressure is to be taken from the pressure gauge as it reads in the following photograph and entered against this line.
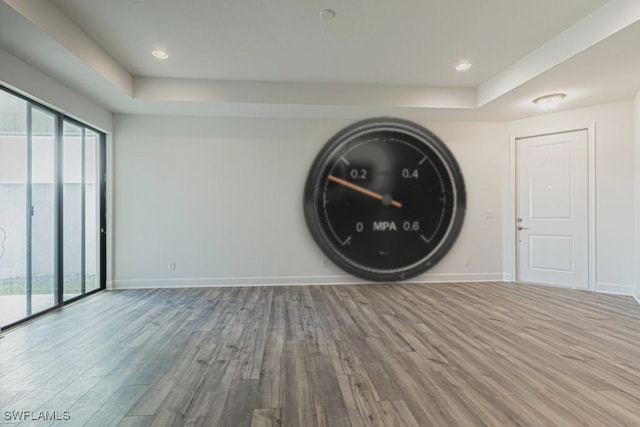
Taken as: 0.15 MPa
